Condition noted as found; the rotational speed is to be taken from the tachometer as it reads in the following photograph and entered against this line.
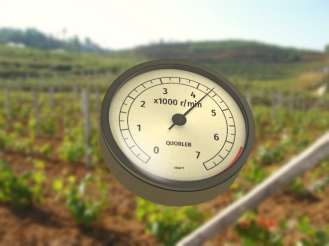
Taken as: 4375 rpm
